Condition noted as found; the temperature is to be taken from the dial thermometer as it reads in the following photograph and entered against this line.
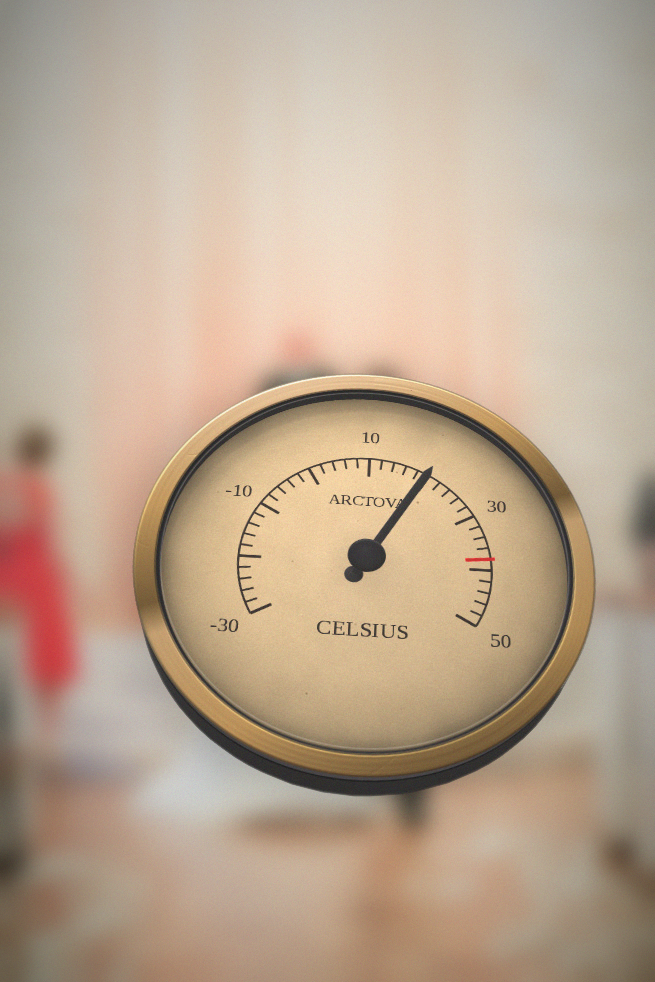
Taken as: 20 °C
